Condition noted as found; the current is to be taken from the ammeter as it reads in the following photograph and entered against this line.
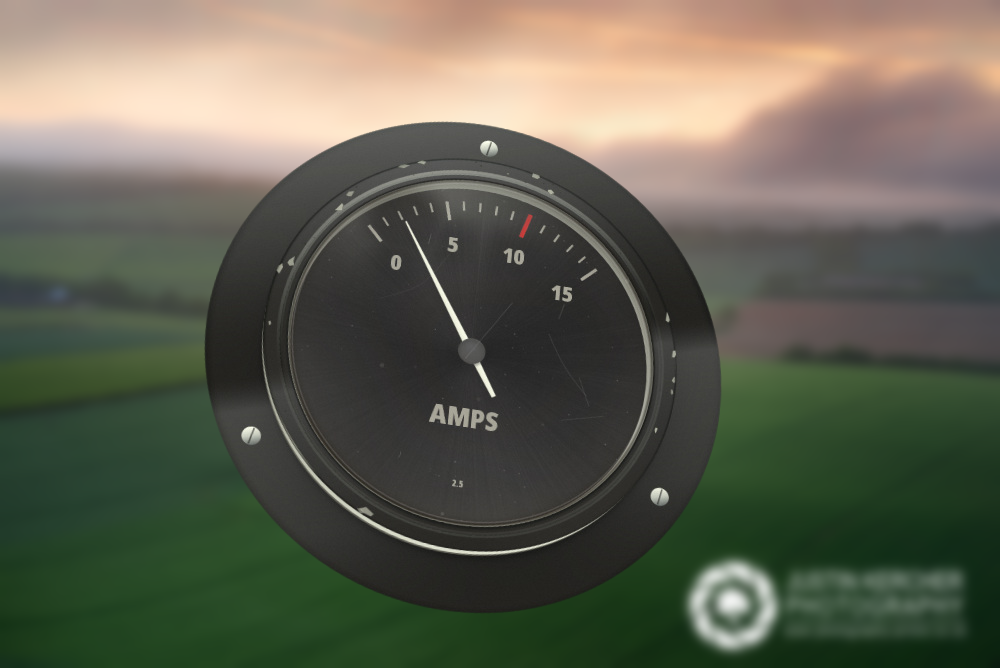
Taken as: 2 A
